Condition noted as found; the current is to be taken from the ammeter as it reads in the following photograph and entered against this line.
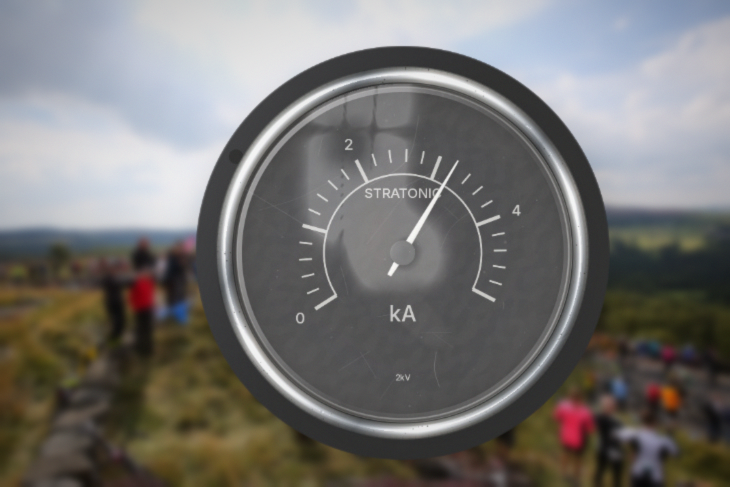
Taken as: 3.2 kA
